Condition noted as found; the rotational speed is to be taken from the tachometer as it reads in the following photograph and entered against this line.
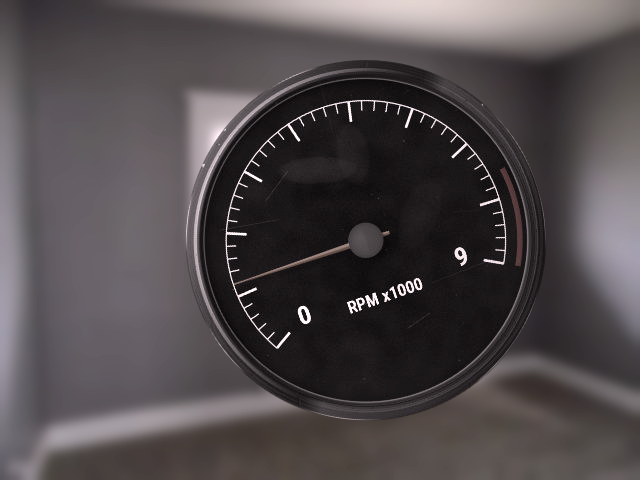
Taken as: 1200 rpm
